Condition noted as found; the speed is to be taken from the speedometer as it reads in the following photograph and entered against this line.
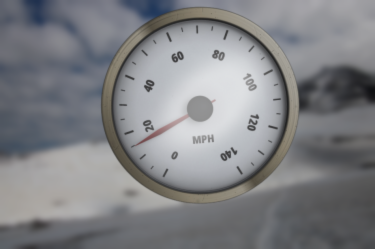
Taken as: 15 mph
